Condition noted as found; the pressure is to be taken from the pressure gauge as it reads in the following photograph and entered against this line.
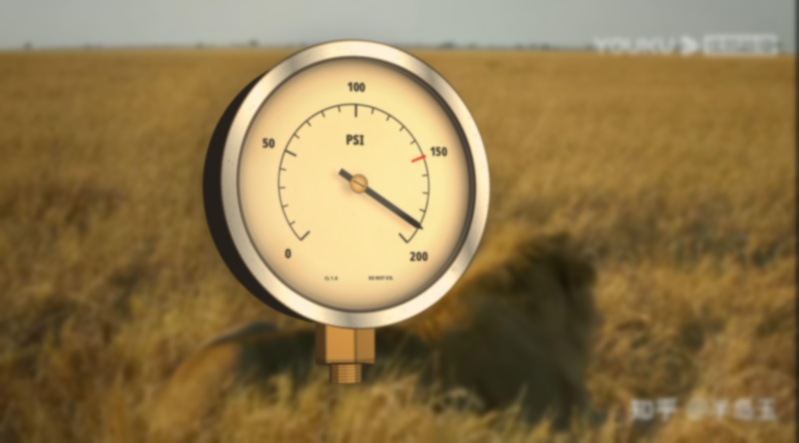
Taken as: 190 psi
